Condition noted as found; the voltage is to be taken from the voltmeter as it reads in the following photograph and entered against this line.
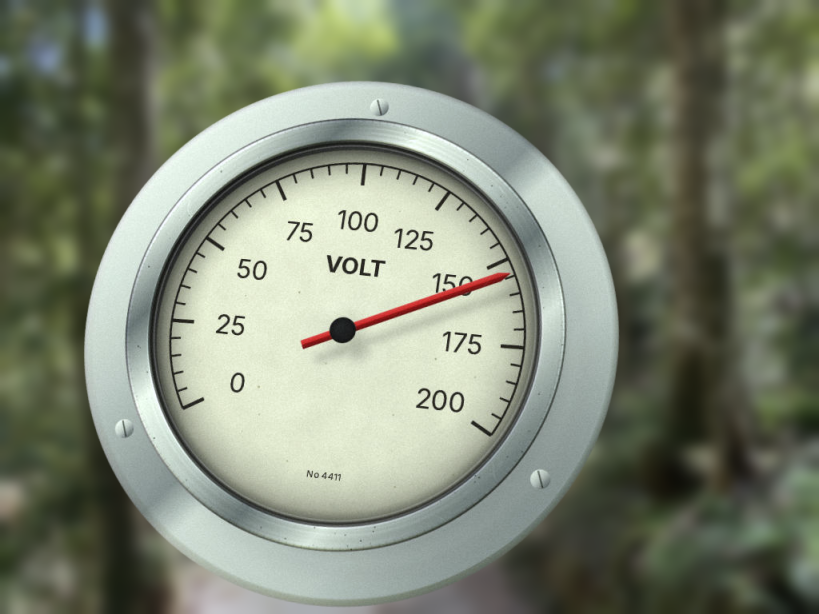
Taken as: 155 V
